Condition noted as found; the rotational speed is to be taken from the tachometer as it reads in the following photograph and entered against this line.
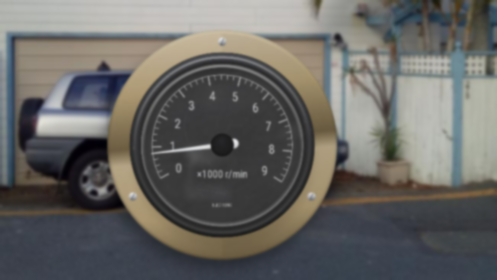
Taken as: 800 rpm
